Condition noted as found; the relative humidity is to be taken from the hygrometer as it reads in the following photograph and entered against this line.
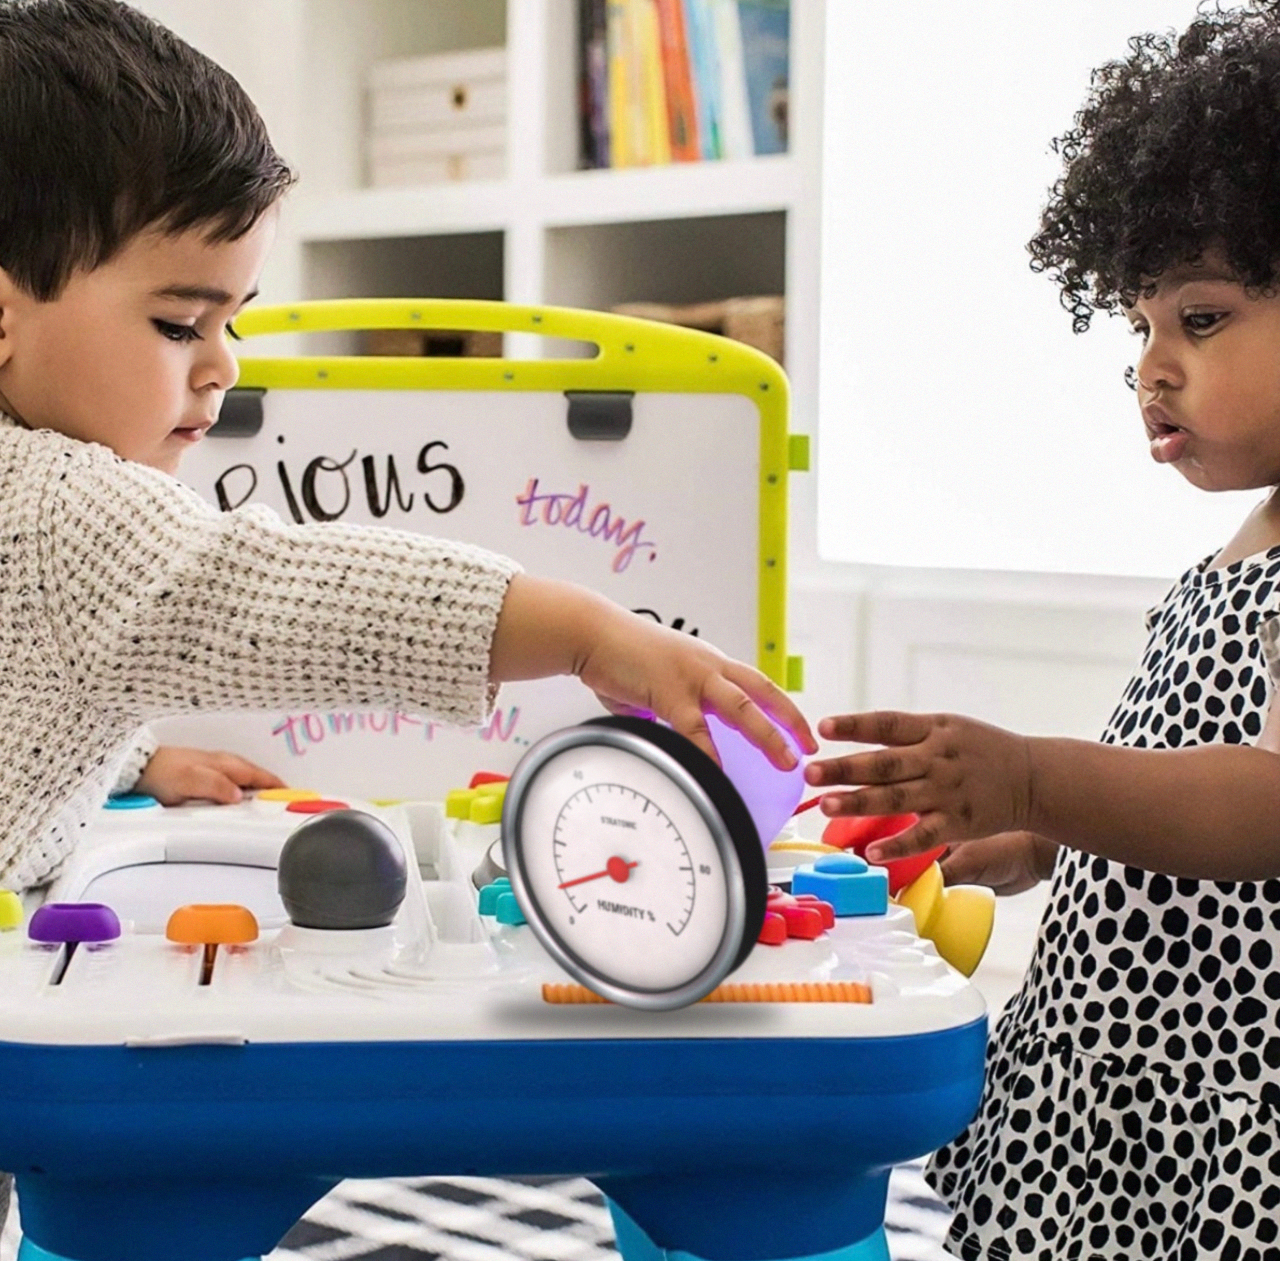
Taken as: 8 %
